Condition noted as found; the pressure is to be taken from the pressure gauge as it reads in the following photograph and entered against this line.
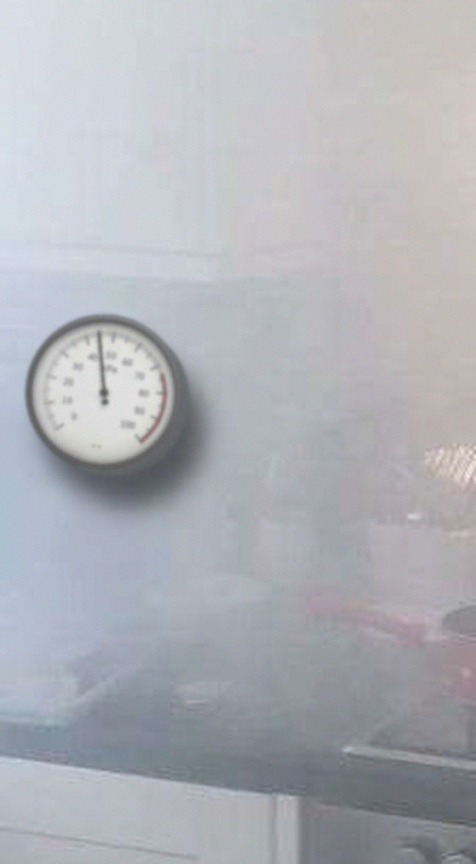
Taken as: 45 kPa
